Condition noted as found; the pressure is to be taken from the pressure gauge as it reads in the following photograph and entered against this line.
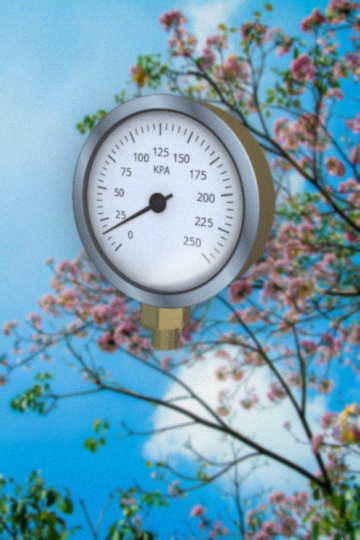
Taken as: 15 kPa
